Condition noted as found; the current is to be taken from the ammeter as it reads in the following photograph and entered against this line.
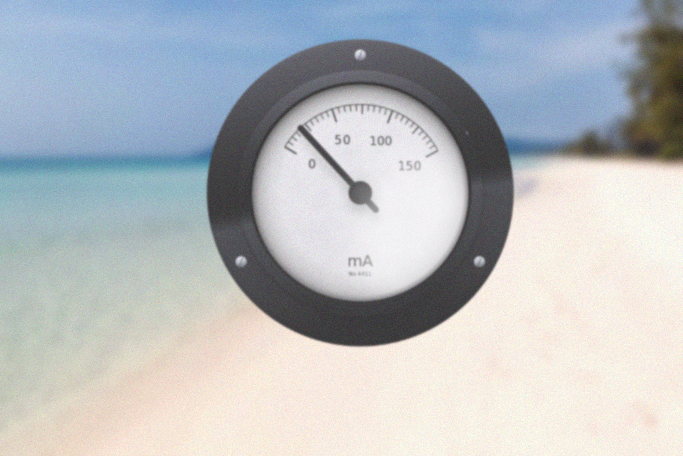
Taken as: 20 mA
